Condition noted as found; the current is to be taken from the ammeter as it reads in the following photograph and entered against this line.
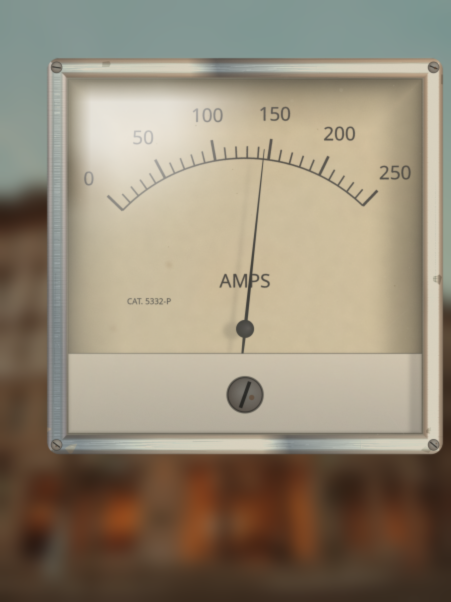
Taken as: 145 A
